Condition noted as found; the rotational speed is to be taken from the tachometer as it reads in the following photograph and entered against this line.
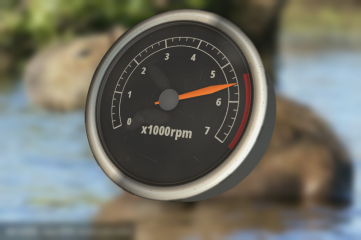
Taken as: 5600 rpm
